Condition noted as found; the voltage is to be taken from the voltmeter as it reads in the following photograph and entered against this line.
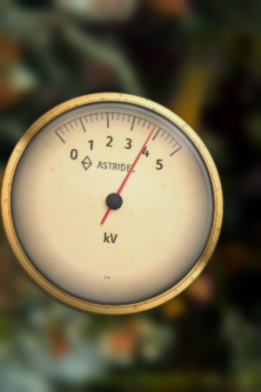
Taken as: 3.8 kV
